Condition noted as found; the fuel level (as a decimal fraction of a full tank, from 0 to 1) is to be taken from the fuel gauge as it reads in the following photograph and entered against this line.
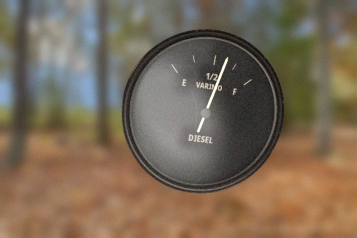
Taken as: 0.625
